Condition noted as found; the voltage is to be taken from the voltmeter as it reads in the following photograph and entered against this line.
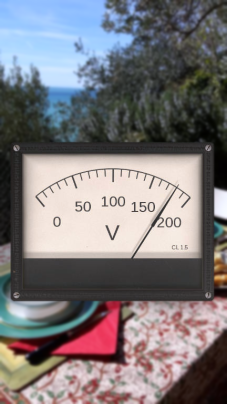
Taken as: 180 V
